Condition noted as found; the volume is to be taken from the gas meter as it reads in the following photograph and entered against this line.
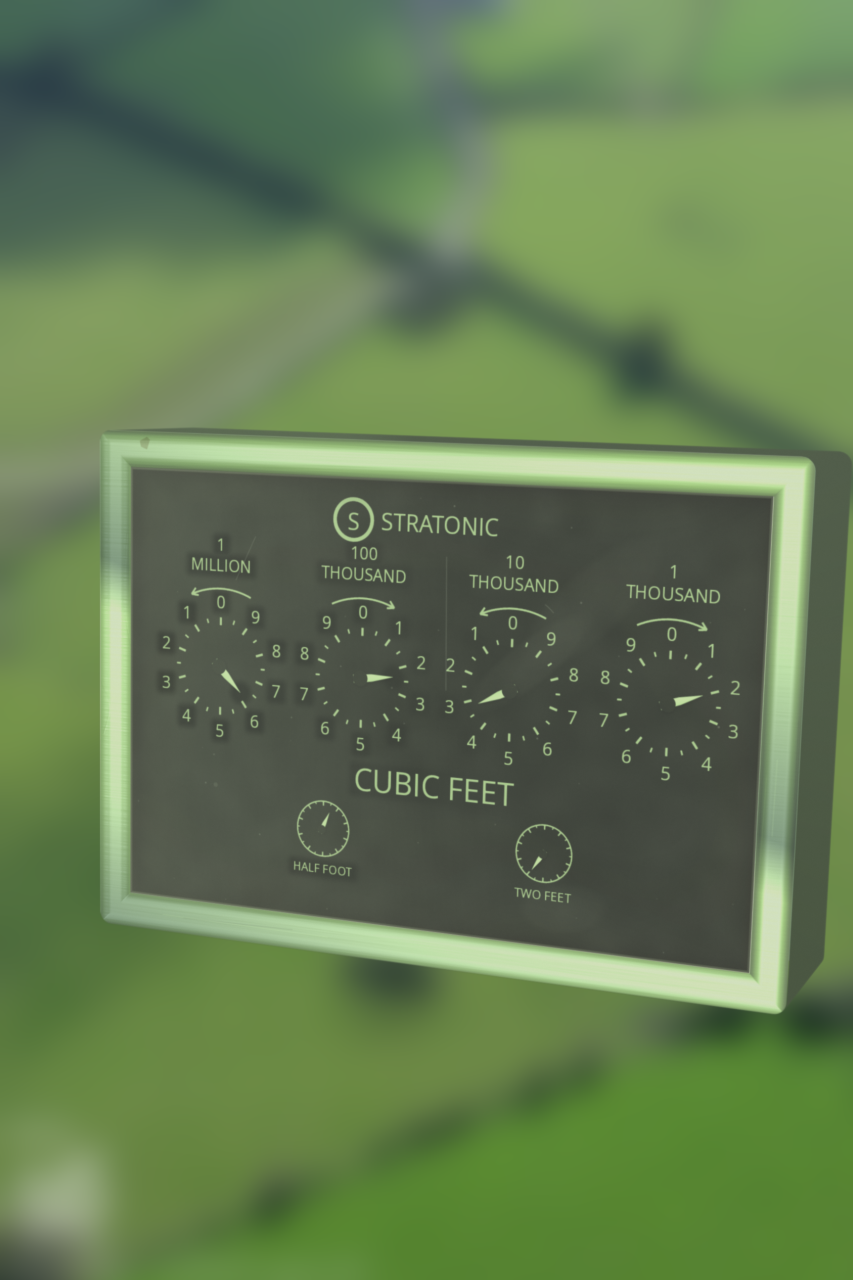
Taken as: 623200 ft³
